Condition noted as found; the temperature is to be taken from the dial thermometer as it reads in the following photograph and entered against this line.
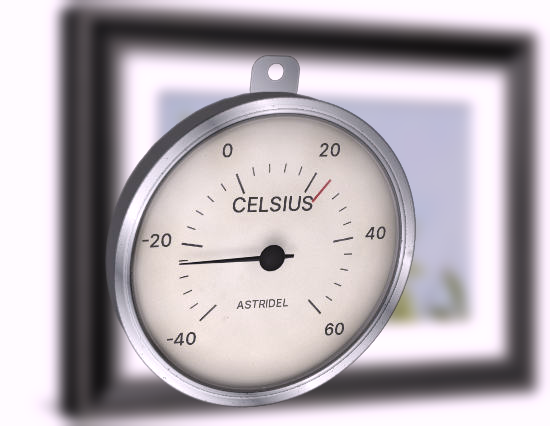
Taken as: -24 °C
